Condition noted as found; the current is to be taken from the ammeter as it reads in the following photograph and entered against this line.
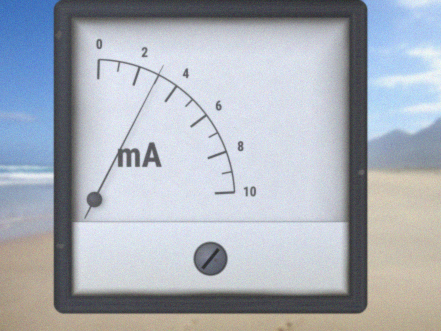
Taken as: 3 mA
